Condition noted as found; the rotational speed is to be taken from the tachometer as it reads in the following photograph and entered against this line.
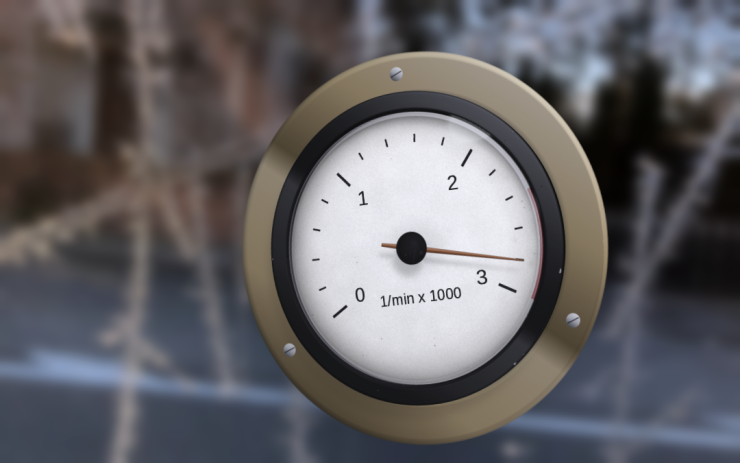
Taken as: 2800 rpm
